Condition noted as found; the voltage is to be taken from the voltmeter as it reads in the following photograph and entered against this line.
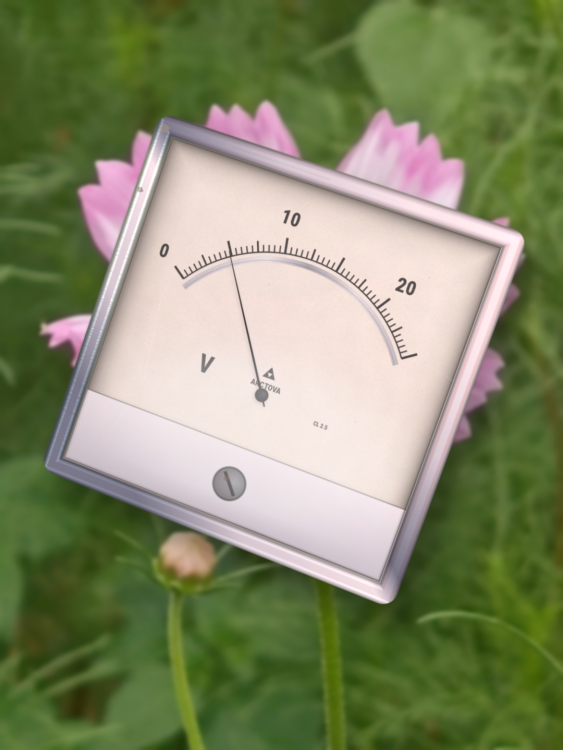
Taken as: 5 V
